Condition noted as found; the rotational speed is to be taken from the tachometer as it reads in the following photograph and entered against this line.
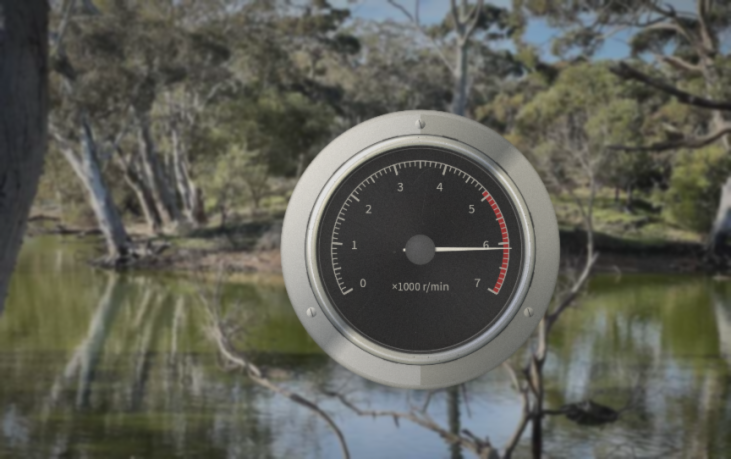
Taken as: 6100 rpm
